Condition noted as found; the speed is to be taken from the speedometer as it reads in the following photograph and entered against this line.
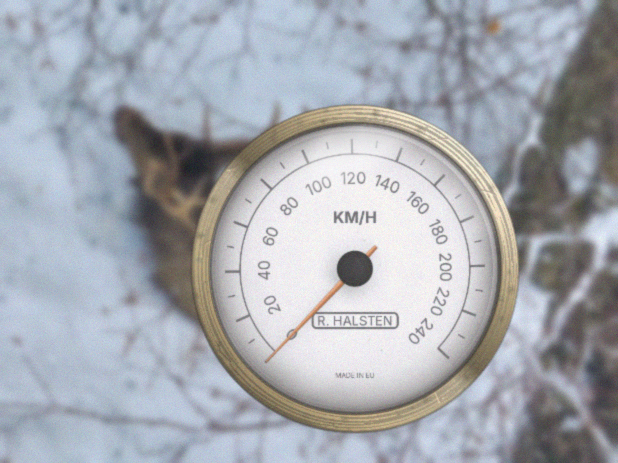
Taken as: 0 km/h
